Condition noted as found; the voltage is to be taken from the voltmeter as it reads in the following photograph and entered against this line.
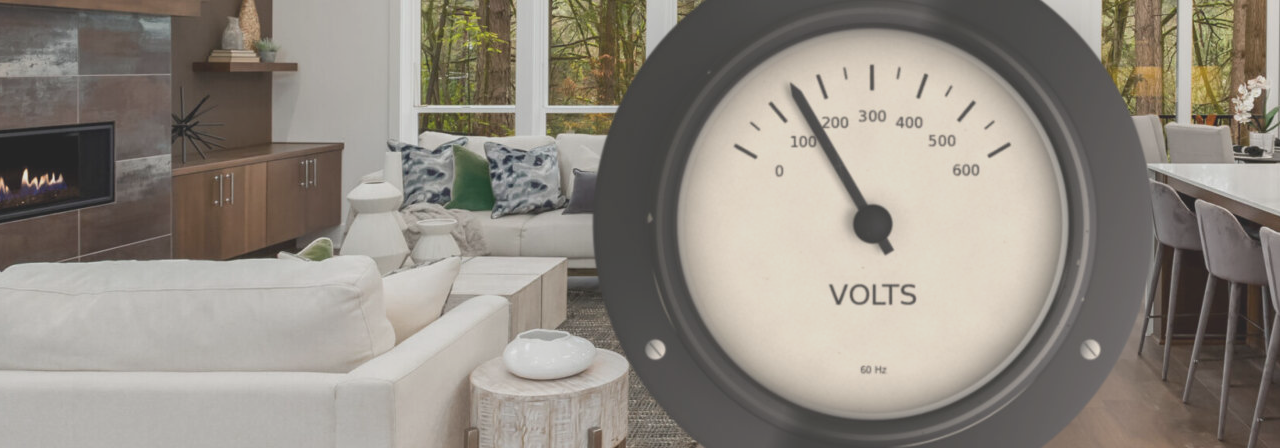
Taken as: 150 V
